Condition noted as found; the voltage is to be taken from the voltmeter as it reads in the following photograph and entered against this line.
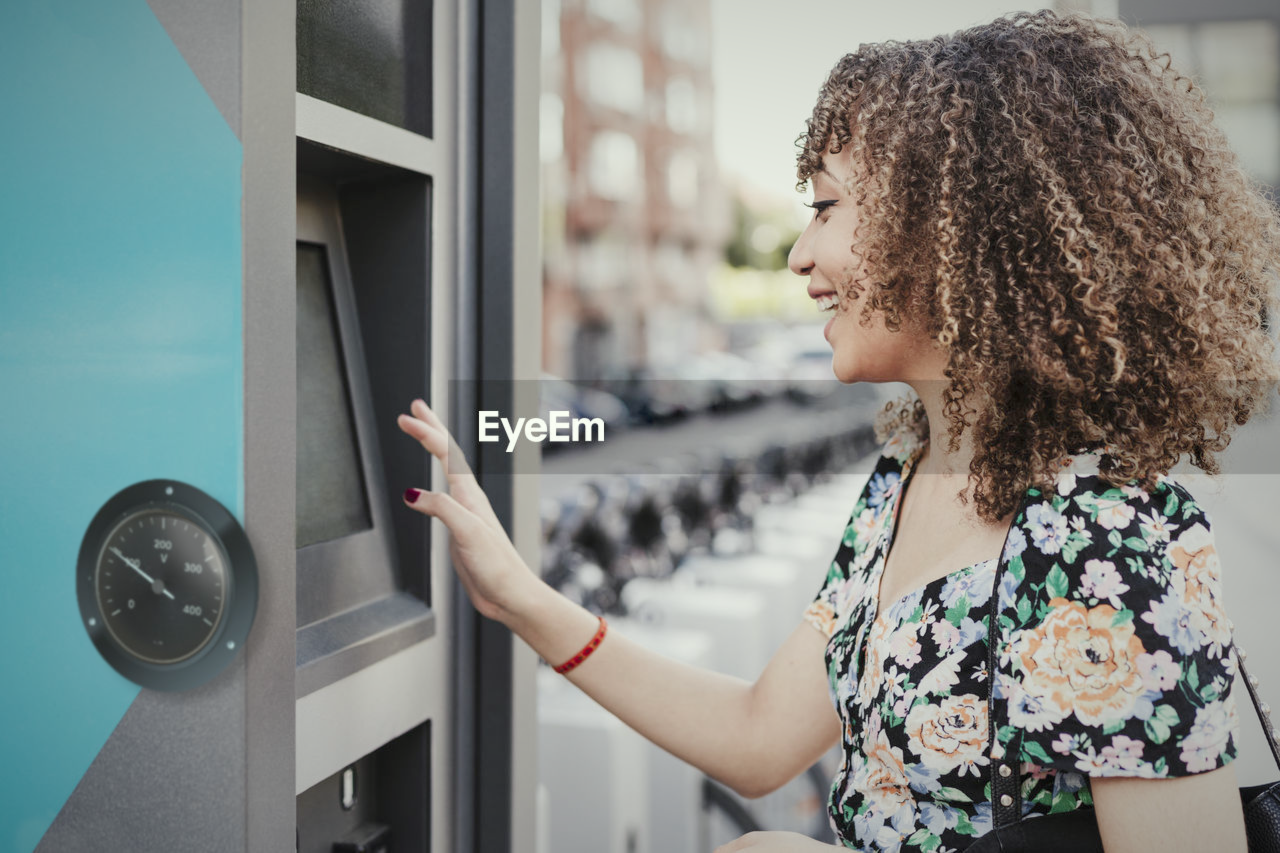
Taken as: 100 V
